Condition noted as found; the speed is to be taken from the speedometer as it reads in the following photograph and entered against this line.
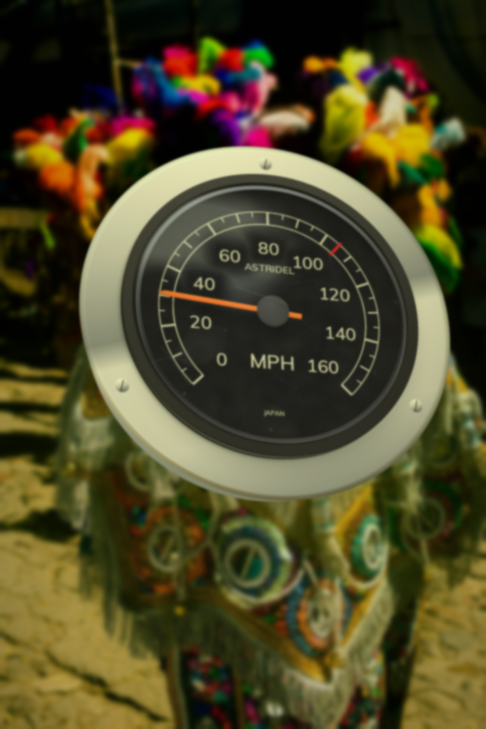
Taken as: 30 mph
